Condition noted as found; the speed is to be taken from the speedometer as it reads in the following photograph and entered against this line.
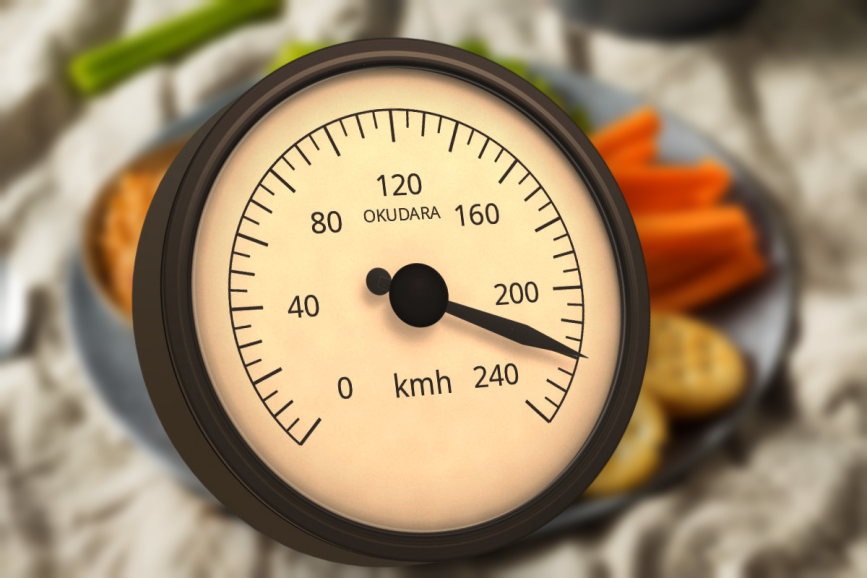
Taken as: 220 km/h
